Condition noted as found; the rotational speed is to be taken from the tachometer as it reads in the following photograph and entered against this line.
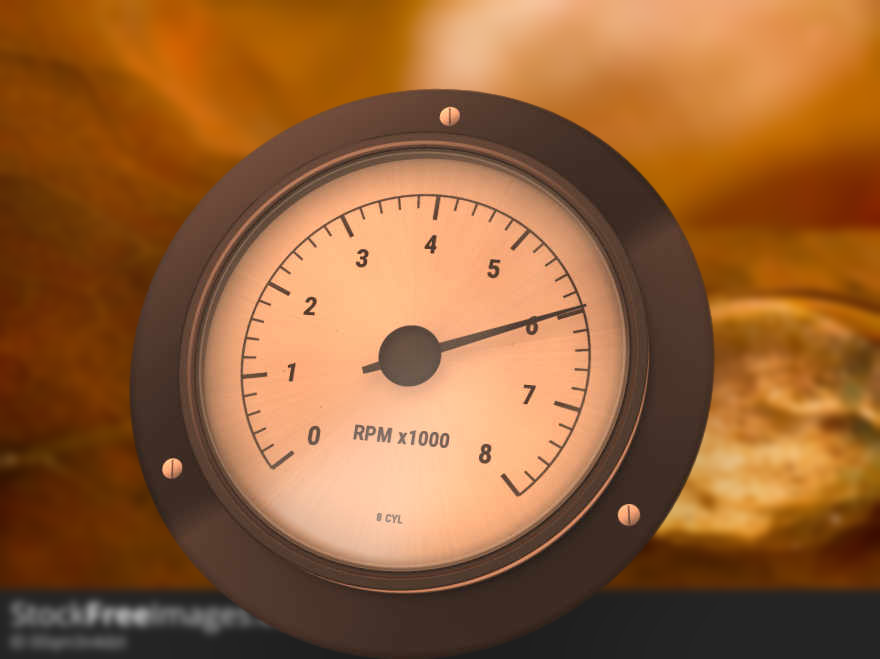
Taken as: 6000 rpm
